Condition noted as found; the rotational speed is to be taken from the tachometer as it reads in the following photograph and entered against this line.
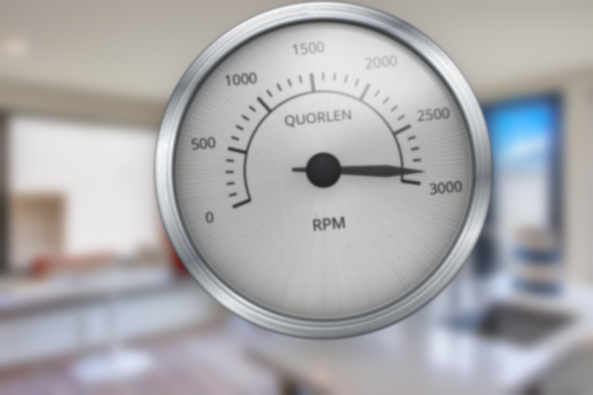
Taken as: 2900 rpm
